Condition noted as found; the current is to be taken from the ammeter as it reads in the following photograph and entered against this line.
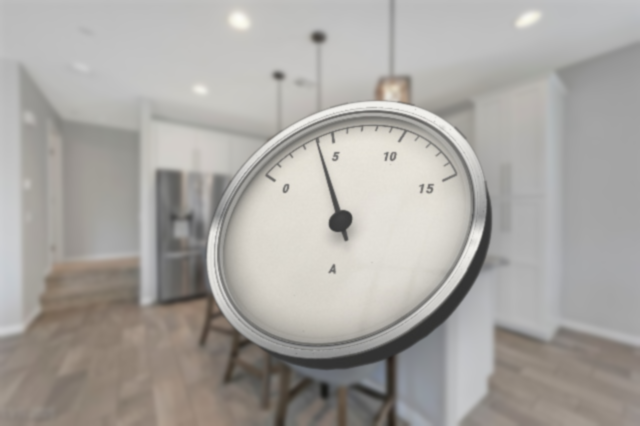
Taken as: 4 A
